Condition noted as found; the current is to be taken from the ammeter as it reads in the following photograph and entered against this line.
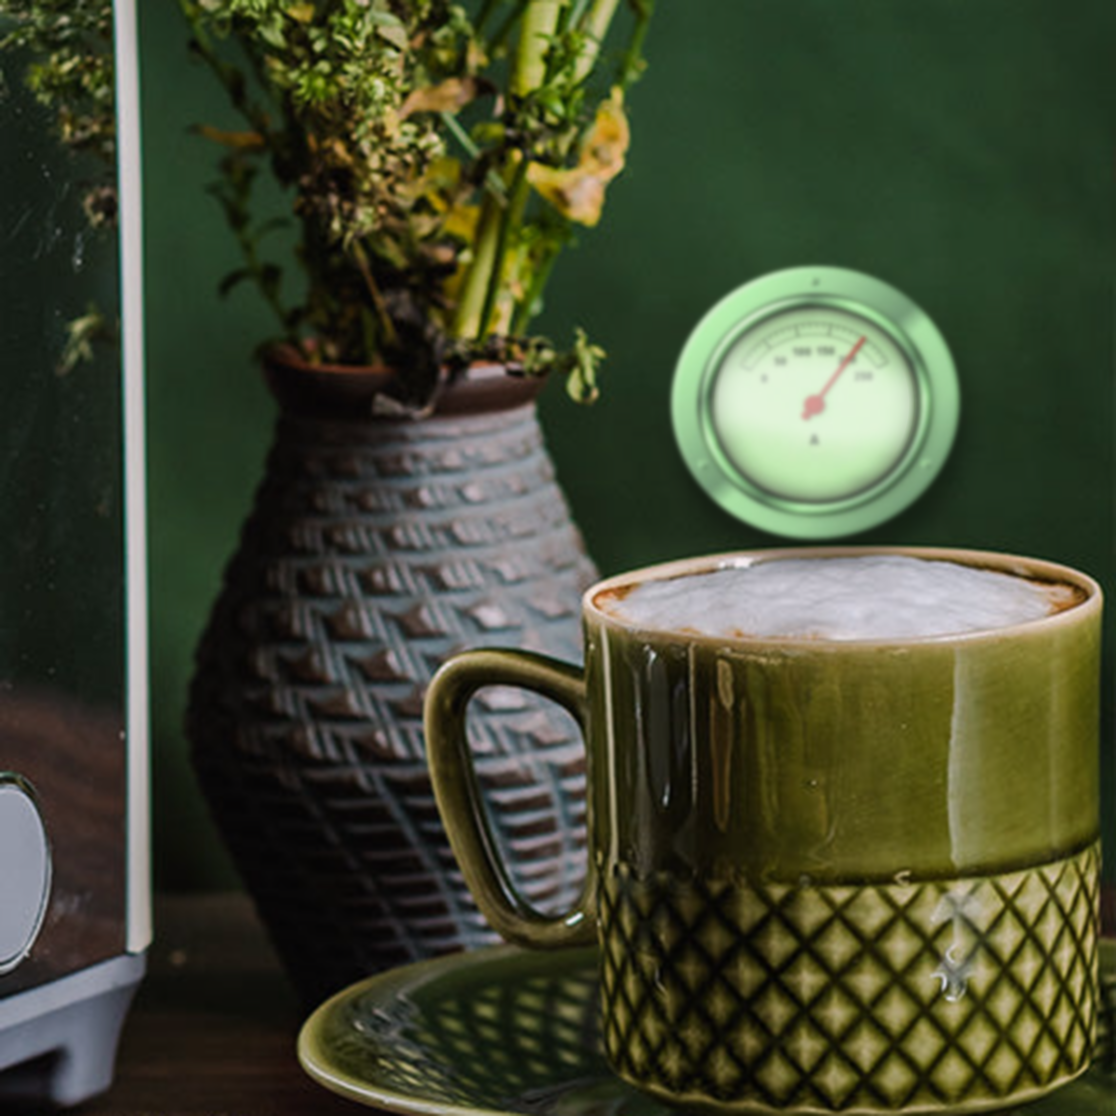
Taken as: 200 A
